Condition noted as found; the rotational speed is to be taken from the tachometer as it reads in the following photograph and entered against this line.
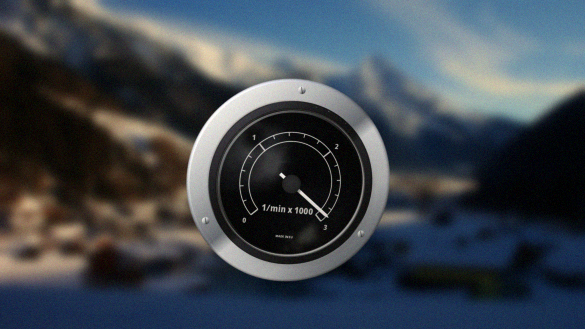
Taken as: 2900 rpm
